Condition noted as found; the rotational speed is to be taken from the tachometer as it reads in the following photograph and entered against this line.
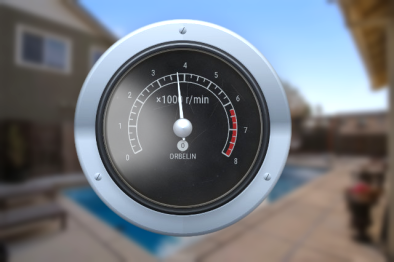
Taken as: 3750 rpm
